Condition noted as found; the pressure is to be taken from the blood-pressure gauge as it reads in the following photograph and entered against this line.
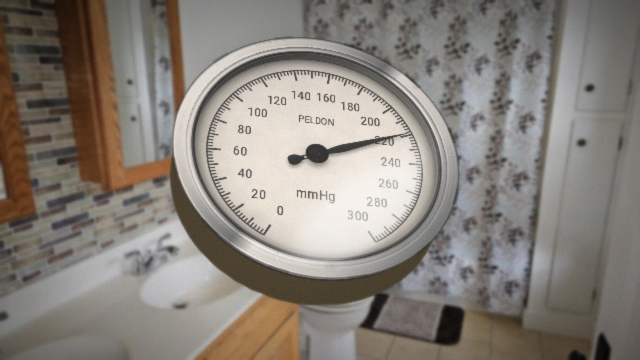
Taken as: 220 mmHg
